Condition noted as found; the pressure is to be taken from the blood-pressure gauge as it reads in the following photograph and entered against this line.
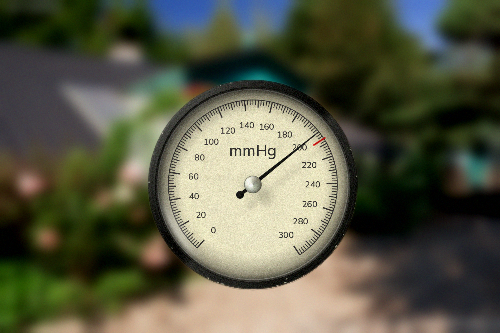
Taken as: 200 mmHg
